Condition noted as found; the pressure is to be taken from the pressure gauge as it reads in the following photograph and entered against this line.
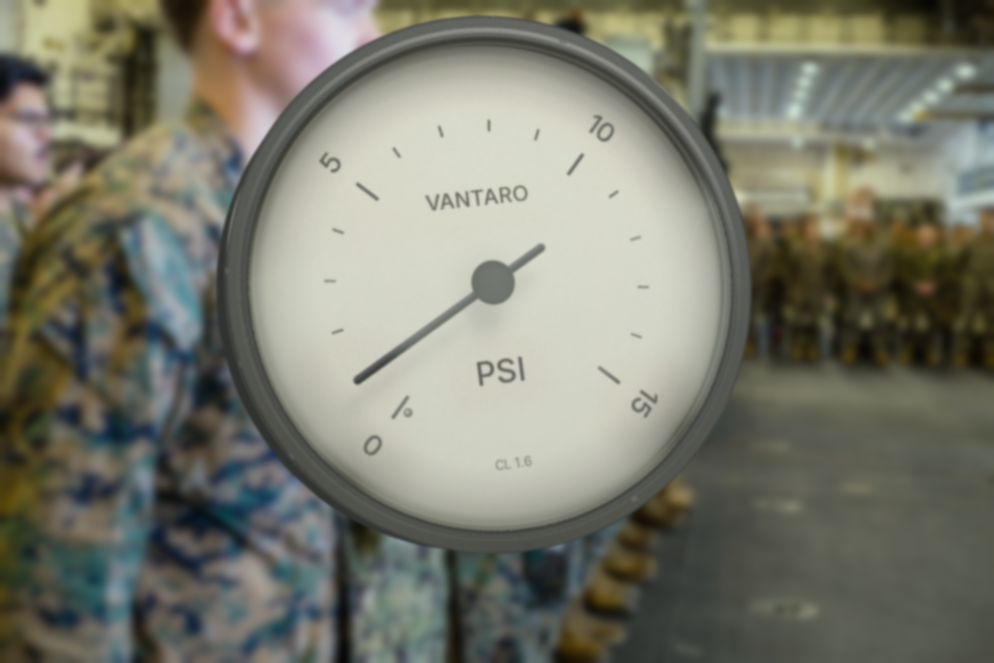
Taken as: 1 psi
